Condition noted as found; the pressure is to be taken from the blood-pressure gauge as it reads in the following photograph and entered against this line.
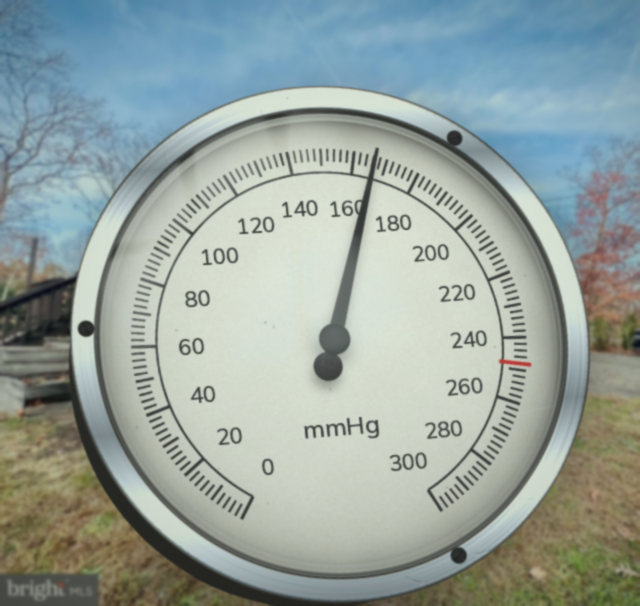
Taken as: 166 mmHg
